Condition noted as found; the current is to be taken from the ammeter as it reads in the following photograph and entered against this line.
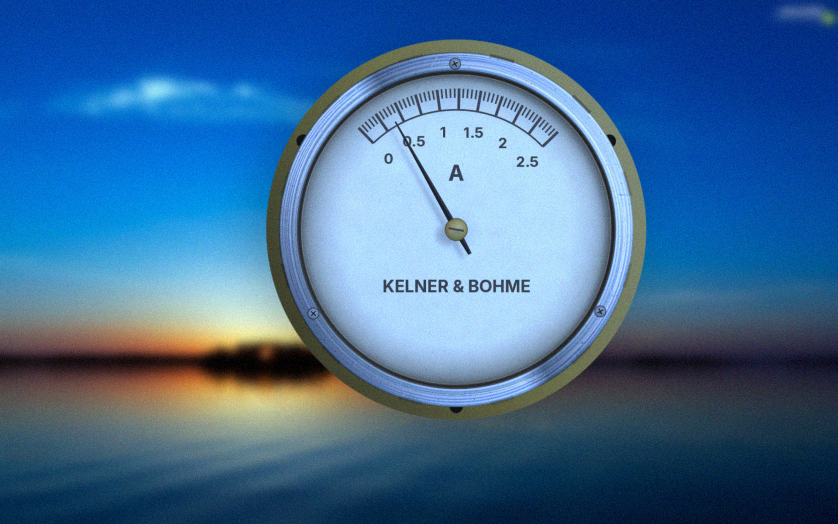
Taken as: 0.4 A
